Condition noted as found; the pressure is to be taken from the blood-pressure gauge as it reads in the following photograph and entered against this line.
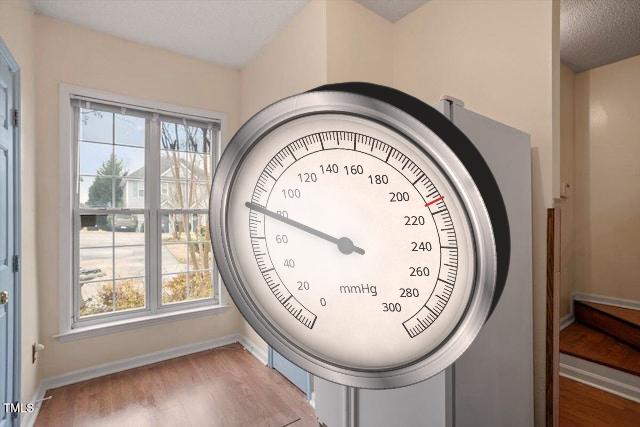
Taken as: 80 mmHg
